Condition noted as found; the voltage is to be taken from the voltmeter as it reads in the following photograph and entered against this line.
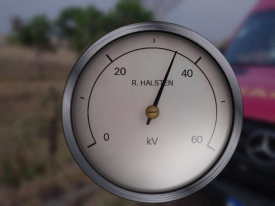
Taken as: 35 kV
